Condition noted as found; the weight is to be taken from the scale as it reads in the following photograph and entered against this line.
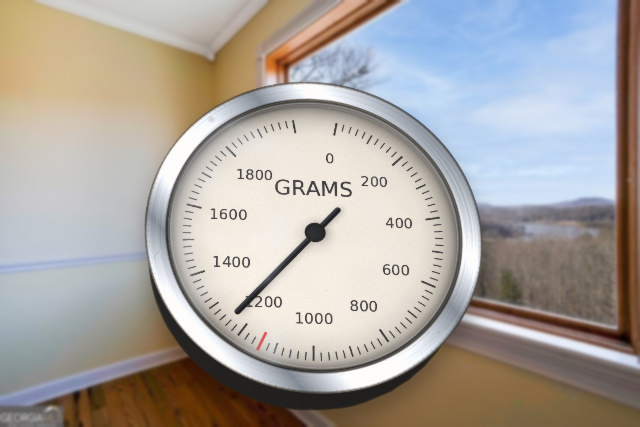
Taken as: 1240 g
